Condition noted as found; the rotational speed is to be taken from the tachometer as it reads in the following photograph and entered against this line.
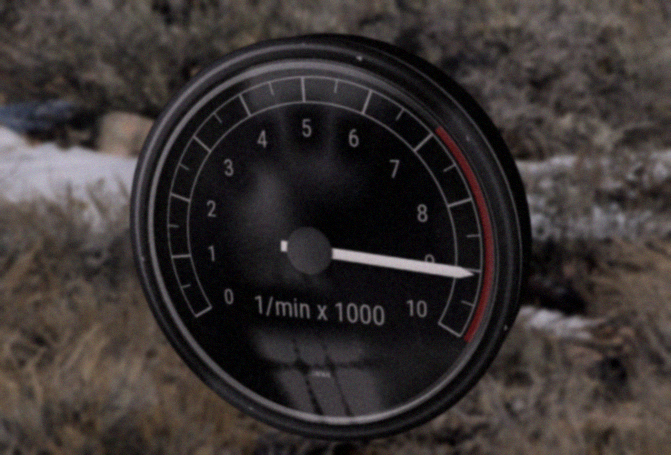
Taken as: 9000 rpm
